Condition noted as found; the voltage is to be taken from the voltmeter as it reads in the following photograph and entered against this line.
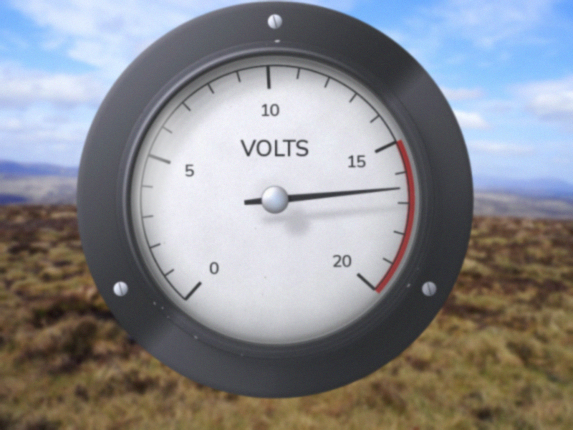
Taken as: 16.5 V
